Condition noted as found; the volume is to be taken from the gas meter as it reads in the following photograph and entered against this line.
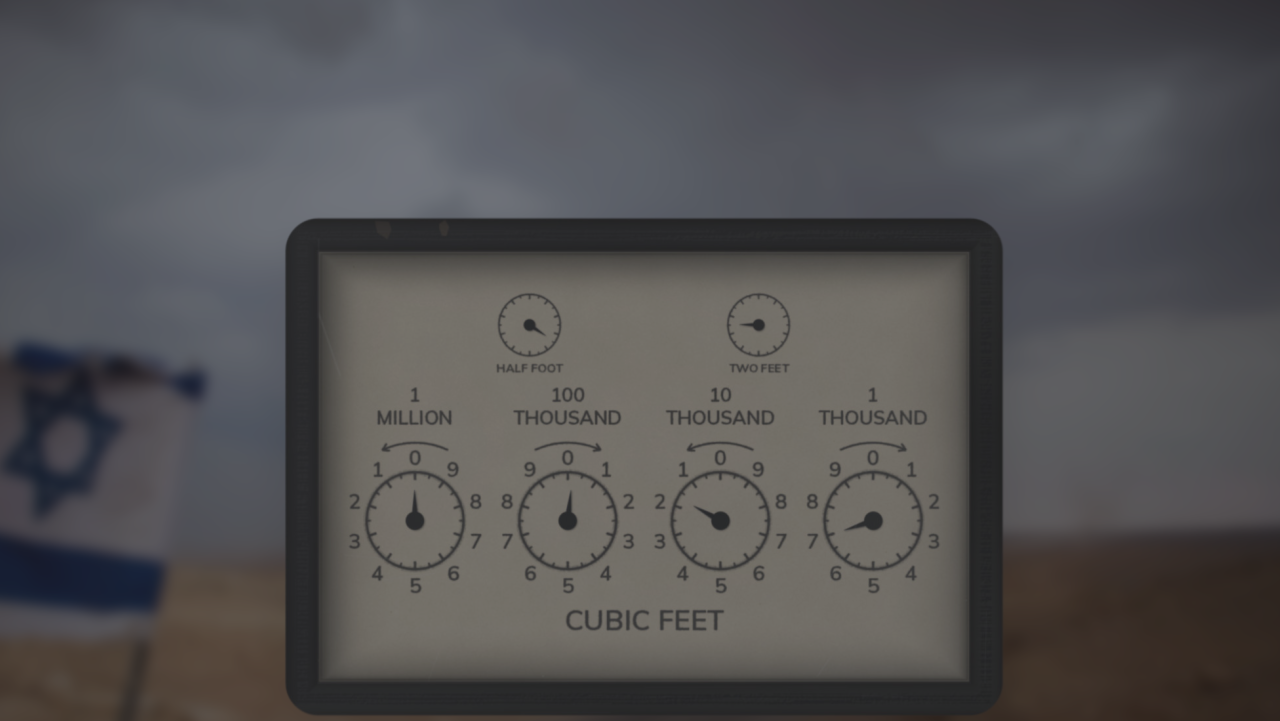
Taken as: 1700 ft³
